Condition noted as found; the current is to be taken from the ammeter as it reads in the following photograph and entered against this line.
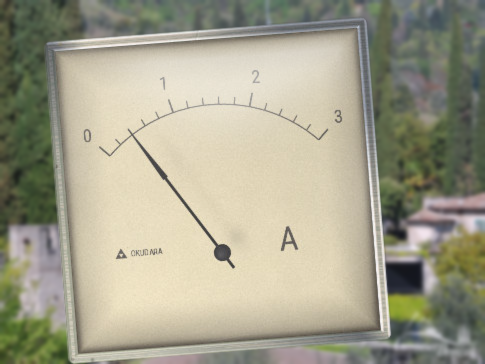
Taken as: 0.4 A
